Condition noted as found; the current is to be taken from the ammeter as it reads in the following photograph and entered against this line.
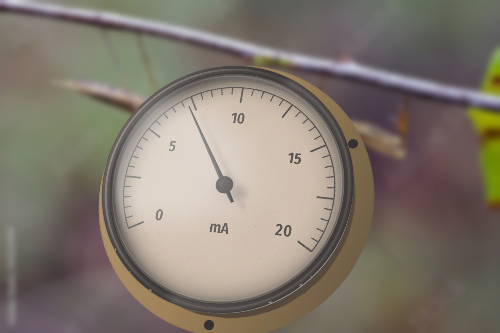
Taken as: 7.25 mA
